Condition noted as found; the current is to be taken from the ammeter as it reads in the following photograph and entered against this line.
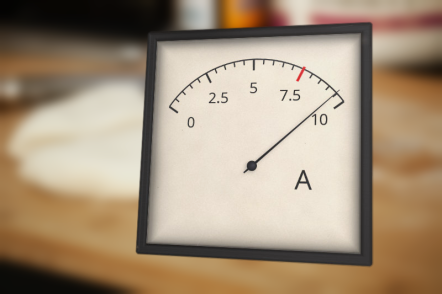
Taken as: 9.5 A
